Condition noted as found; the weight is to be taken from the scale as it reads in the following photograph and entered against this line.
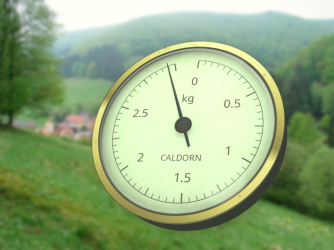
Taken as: 2.95 kg
